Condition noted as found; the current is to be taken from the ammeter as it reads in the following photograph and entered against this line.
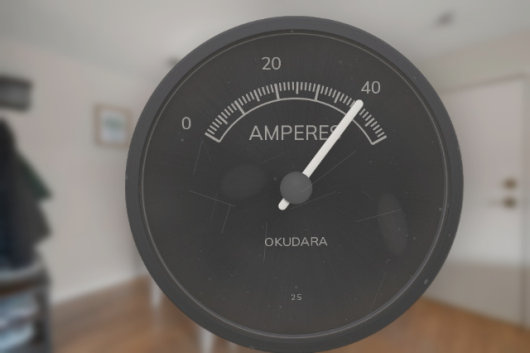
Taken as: 40 A
